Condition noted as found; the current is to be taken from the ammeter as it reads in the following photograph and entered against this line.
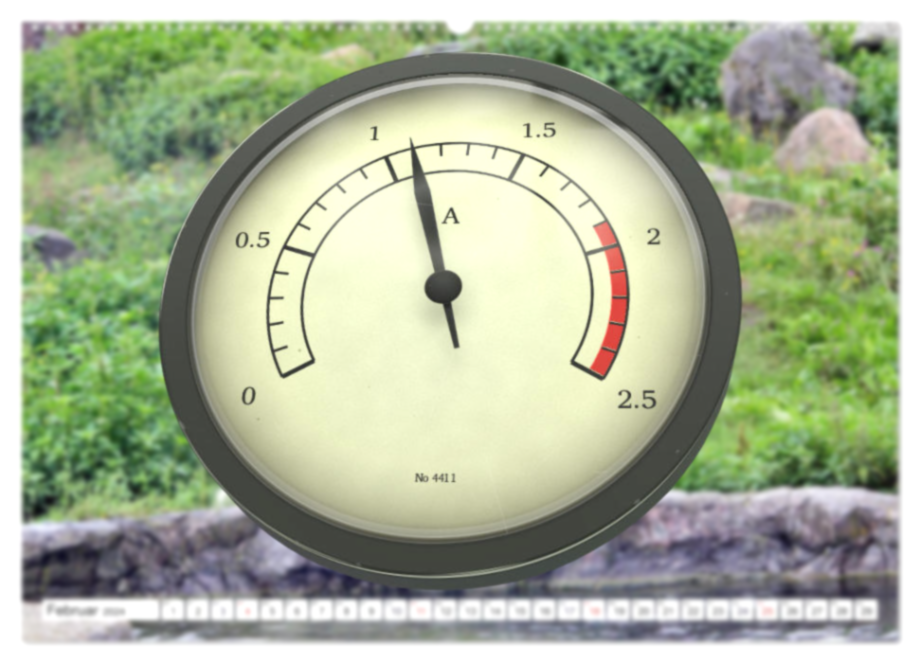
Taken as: 1.1 A
